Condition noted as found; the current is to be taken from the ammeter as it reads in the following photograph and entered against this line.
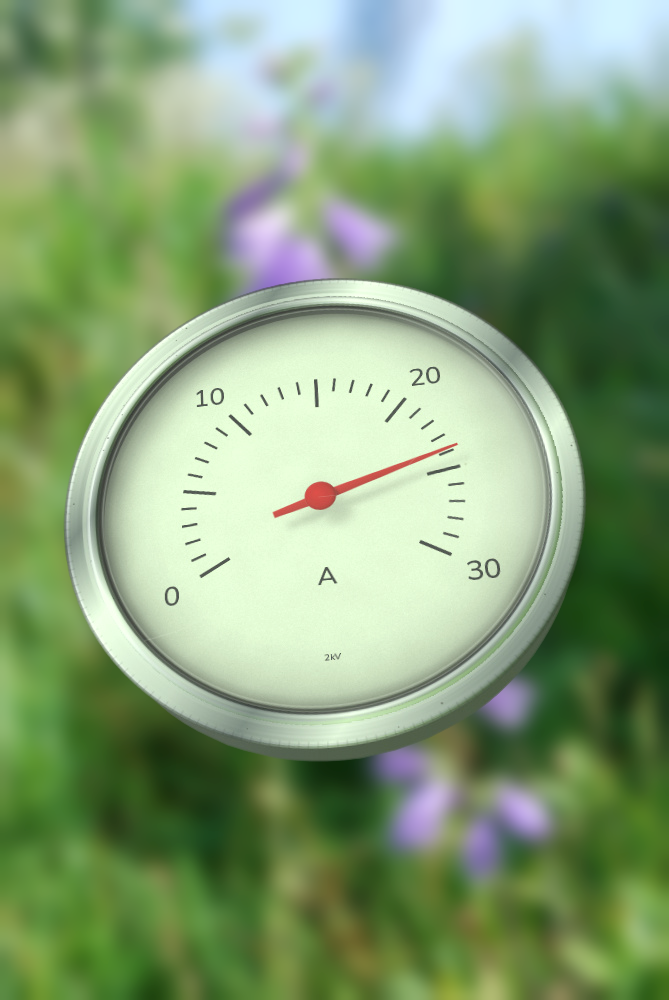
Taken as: 24 A
